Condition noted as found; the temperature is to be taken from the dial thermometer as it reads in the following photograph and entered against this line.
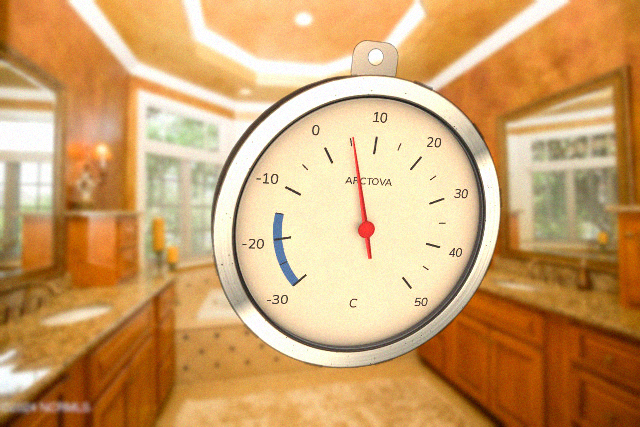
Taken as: 5 °C
